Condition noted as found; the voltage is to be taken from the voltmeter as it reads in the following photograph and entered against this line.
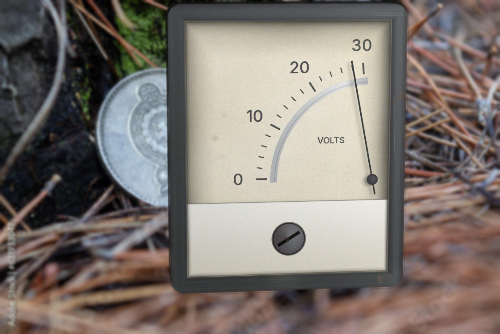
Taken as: 28 V
